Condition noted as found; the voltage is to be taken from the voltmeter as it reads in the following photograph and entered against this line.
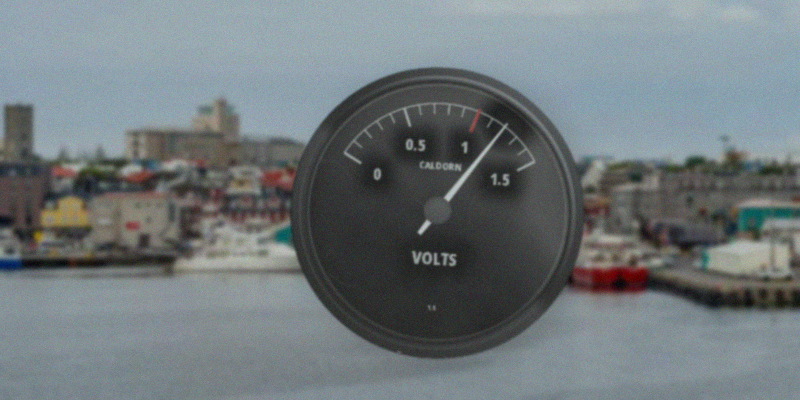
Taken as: 1.2 V
